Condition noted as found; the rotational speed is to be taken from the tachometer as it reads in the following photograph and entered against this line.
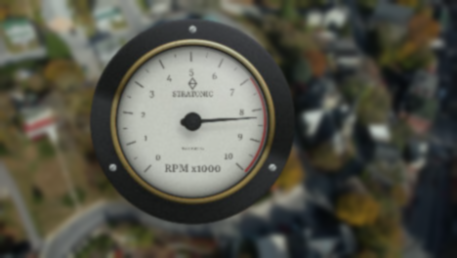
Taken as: 8250 rpm
